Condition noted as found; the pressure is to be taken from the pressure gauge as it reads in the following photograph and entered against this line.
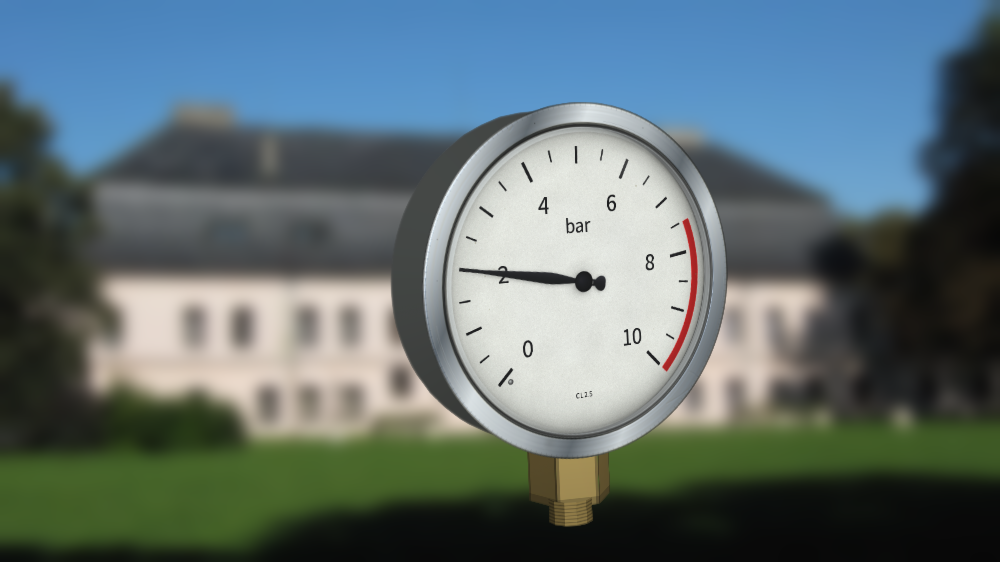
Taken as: 2 bar
